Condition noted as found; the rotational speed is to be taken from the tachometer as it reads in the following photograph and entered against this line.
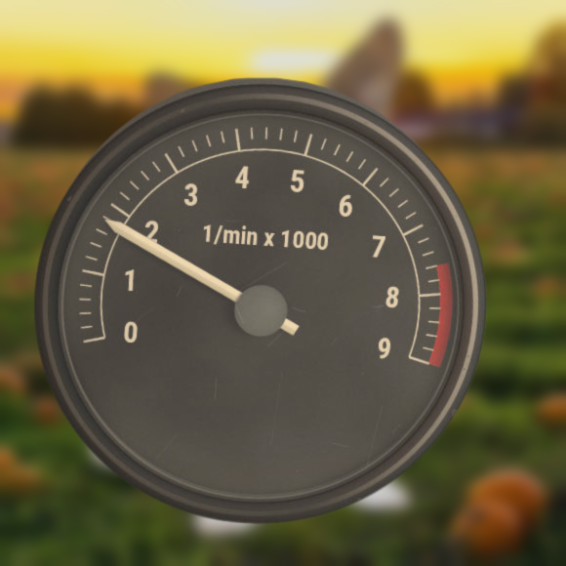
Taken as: 1800 rpm
